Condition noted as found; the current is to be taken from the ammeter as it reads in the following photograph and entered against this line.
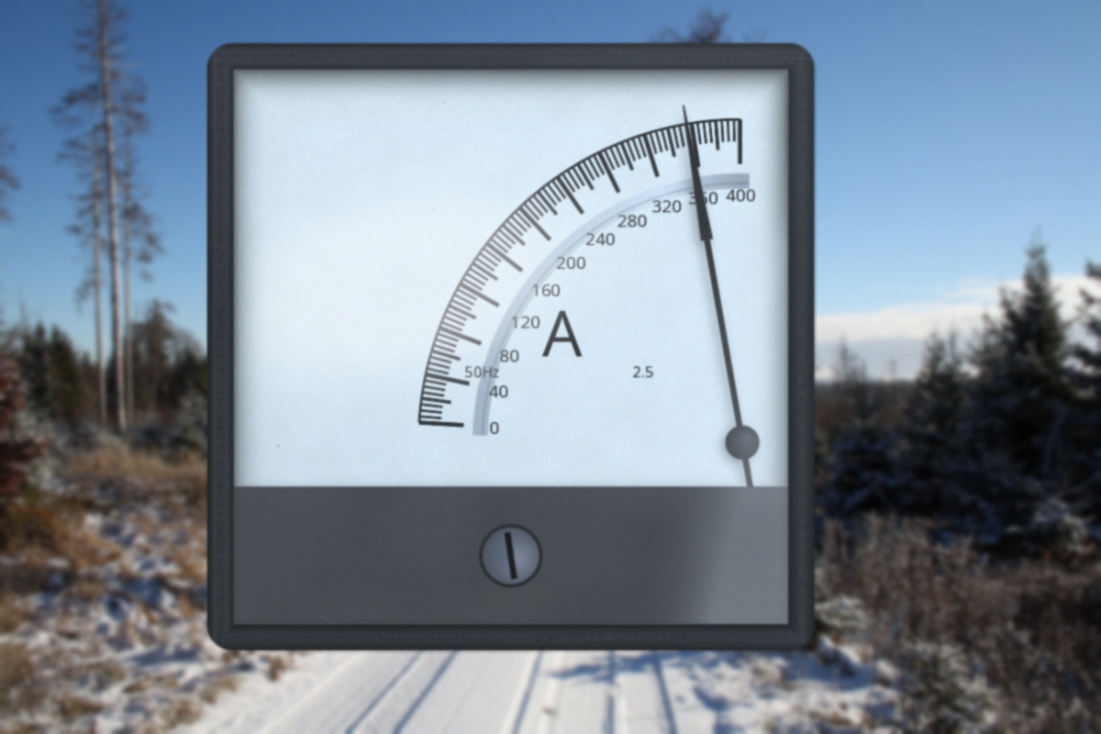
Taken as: 355 A
